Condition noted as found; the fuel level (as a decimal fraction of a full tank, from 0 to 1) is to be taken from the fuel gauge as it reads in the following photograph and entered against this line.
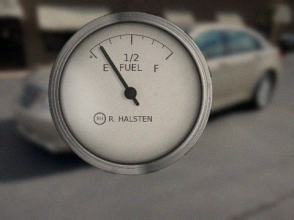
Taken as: 0.125
